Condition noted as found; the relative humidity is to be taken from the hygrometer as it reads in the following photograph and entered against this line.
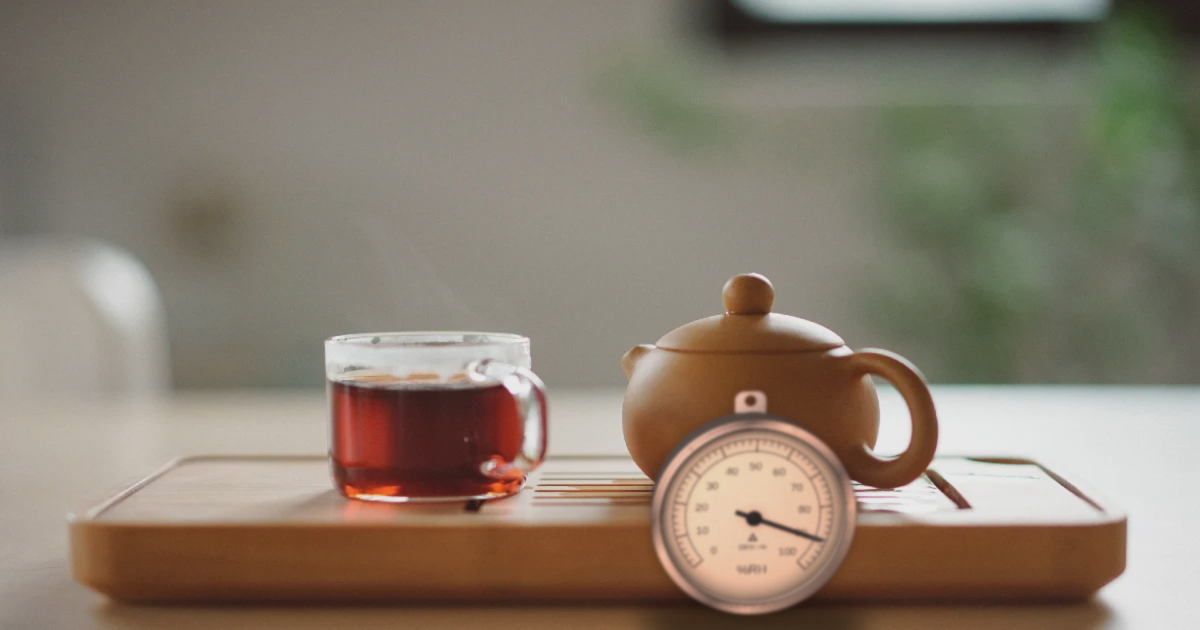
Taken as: 90 %
